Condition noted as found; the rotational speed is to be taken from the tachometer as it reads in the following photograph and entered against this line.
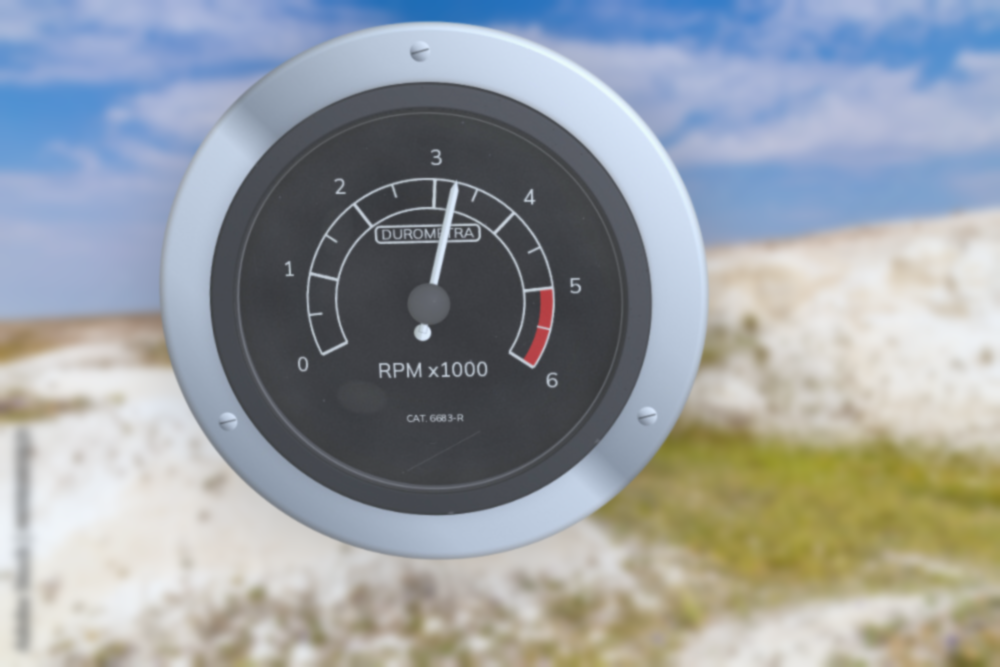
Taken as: 3250 rpm
